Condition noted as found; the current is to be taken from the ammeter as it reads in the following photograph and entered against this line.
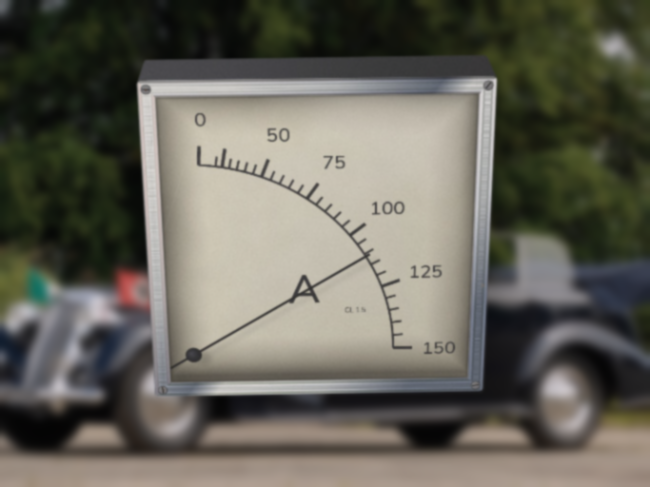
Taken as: 110 A
